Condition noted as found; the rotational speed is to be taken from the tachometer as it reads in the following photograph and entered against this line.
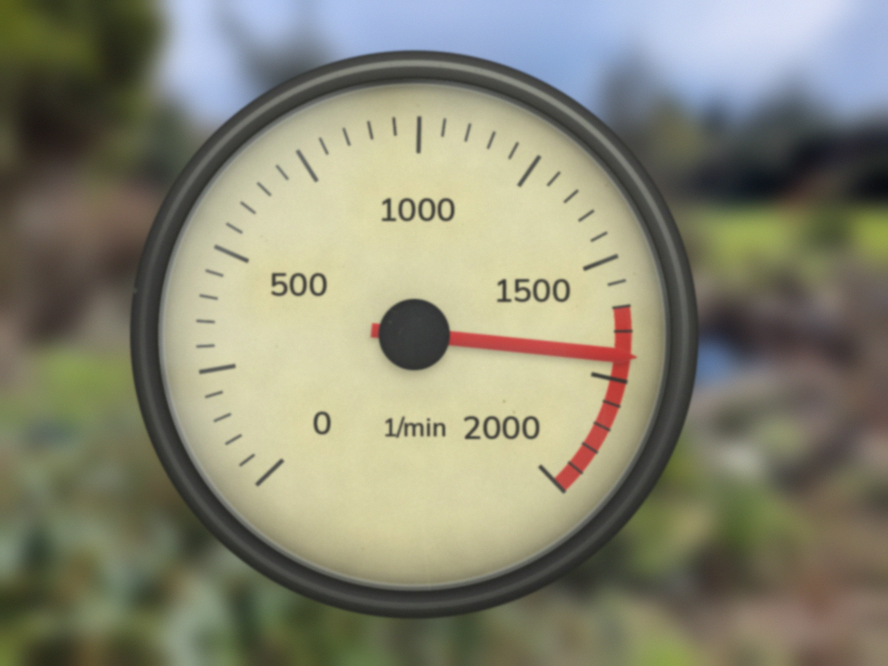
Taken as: 1700 rpm
